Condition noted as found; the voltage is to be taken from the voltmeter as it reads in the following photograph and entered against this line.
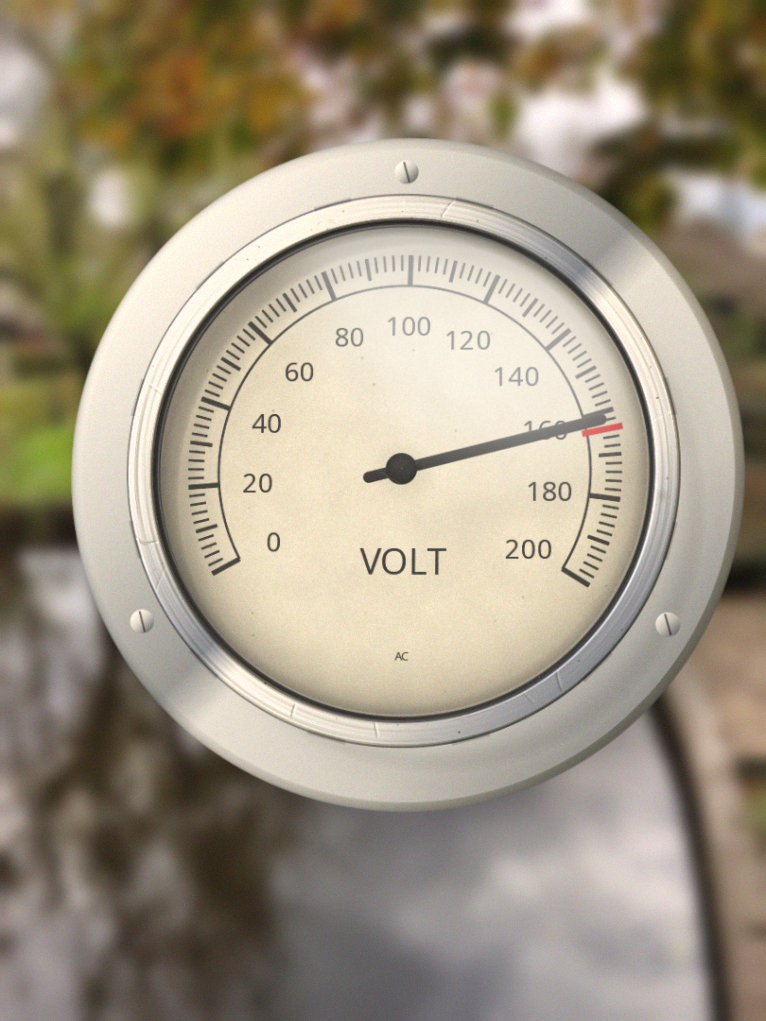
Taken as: 162 V
